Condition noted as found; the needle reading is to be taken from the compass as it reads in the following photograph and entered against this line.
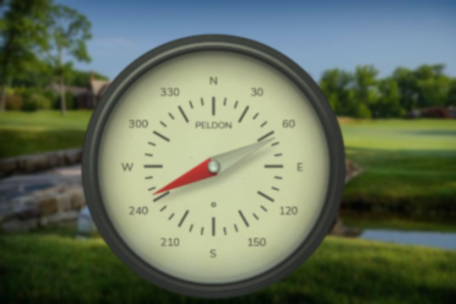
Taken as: 245 °
